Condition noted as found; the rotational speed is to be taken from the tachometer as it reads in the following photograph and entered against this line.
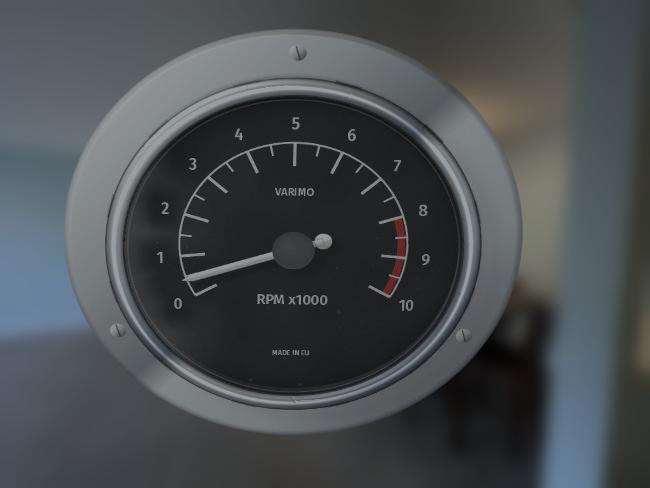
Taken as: 500 rpm
